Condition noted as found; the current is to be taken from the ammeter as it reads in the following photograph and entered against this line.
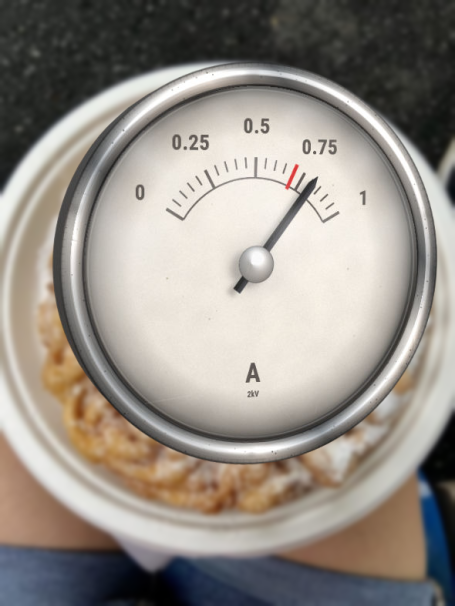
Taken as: 0.8 A
